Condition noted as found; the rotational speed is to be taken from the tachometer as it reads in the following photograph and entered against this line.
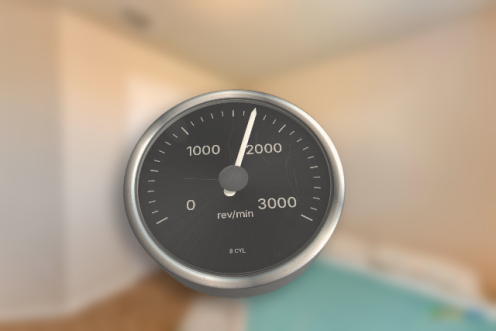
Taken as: 1700 rpm
